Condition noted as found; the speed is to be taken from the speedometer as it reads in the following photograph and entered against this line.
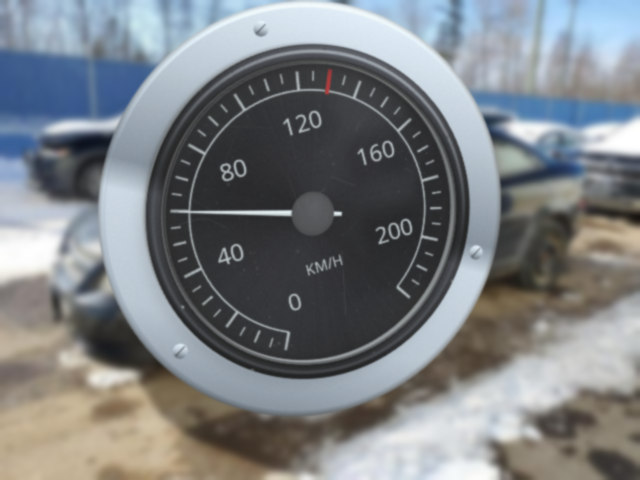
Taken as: 60 km/h
